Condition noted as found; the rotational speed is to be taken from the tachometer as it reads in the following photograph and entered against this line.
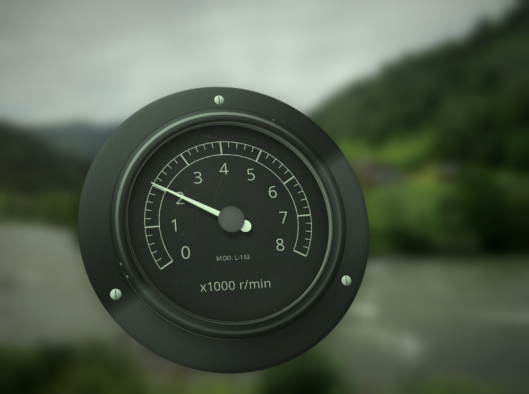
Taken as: 2000 rpm
